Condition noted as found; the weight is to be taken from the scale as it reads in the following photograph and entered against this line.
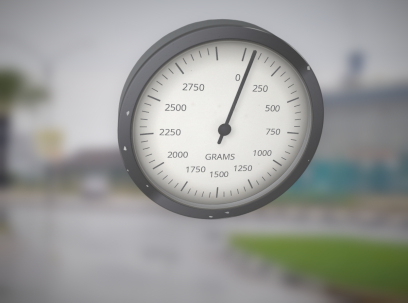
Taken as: 50 g
